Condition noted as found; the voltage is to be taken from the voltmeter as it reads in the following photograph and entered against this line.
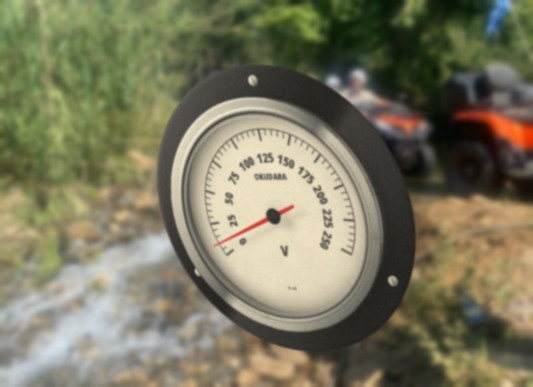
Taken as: 10 V
